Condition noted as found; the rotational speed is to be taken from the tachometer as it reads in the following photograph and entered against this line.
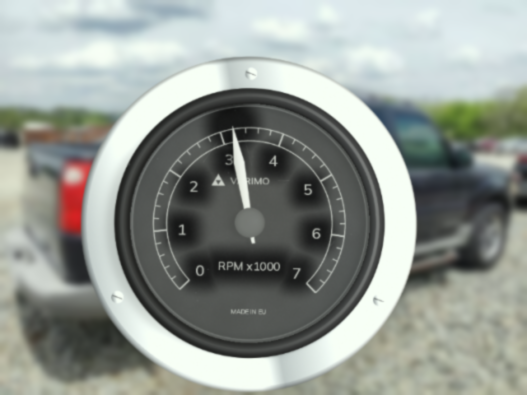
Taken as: 3200 rpm
